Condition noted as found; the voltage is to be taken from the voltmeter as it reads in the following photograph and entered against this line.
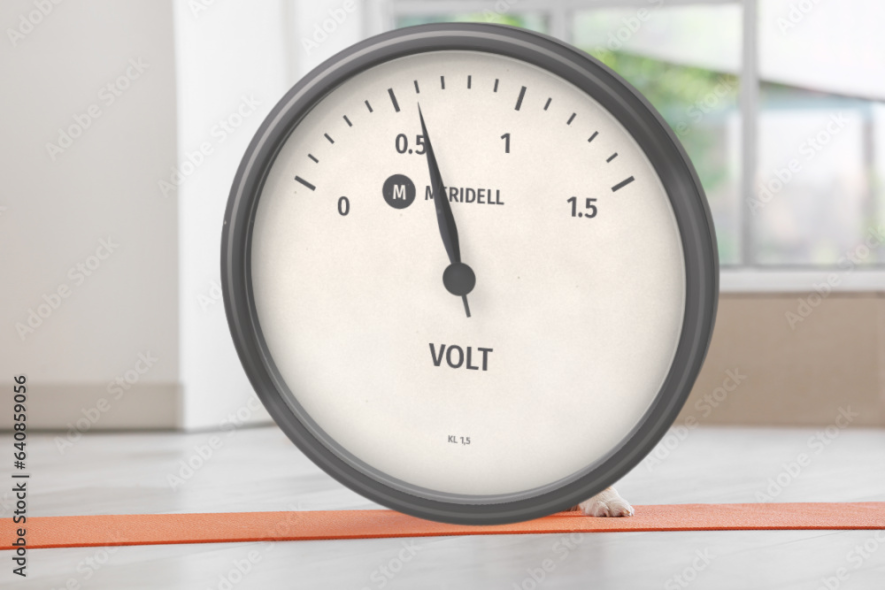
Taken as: 0.6 V
